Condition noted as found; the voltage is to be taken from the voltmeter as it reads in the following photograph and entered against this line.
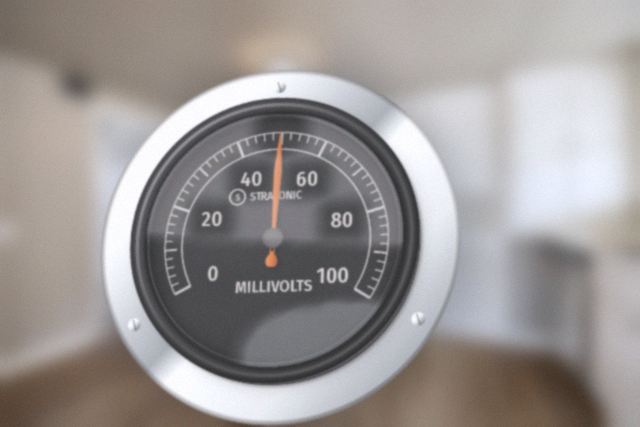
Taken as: 50 mV
